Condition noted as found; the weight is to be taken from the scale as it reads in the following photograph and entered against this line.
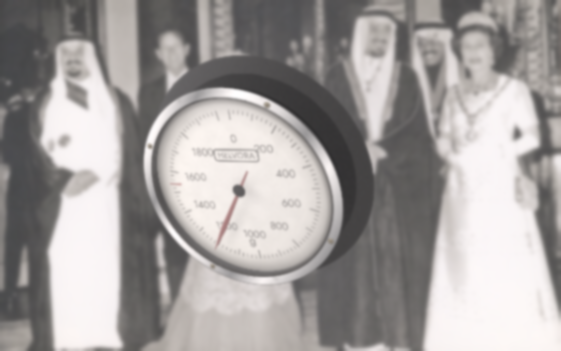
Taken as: 1200 g
